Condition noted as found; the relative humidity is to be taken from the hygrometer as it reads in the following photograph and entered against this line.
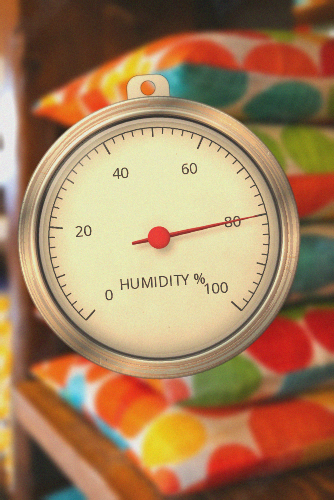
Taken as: 80 %
